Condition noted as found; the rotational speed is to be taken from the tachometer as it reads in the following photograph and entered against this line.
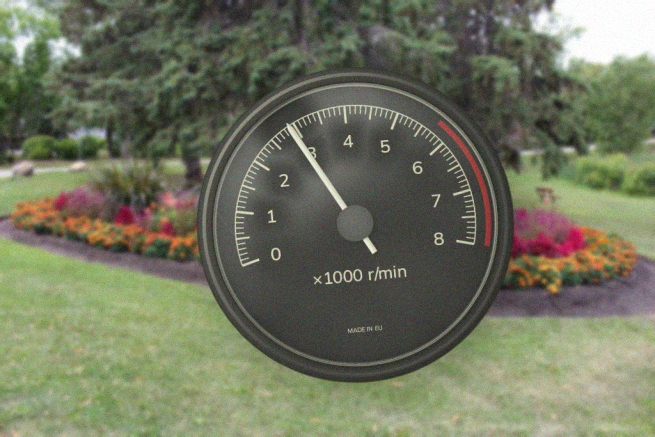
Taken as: 2900 rpm
